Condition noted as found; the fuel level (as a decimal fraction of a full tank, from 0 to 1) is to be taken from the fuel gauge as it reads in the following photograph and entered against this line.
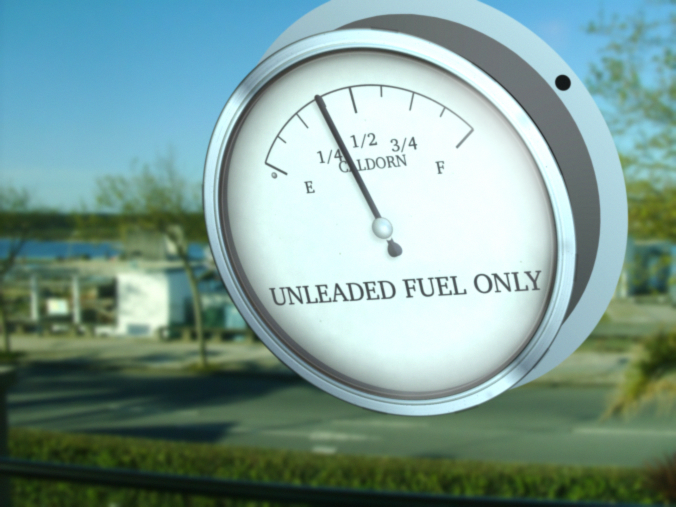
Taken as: 0.375
